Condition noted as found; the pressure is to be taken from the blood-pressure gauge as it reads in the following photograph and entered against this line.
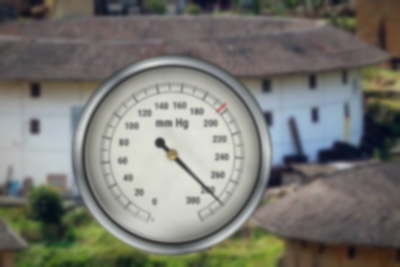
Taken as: 280 mmHg
